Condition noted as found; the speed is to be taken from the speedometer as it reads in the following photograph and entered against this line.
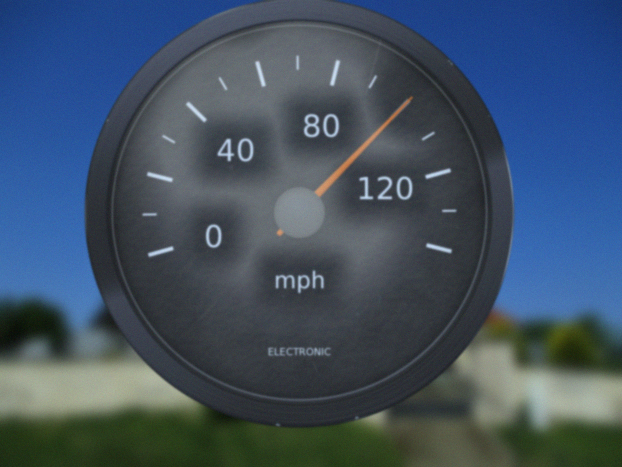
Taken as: 100 mph
